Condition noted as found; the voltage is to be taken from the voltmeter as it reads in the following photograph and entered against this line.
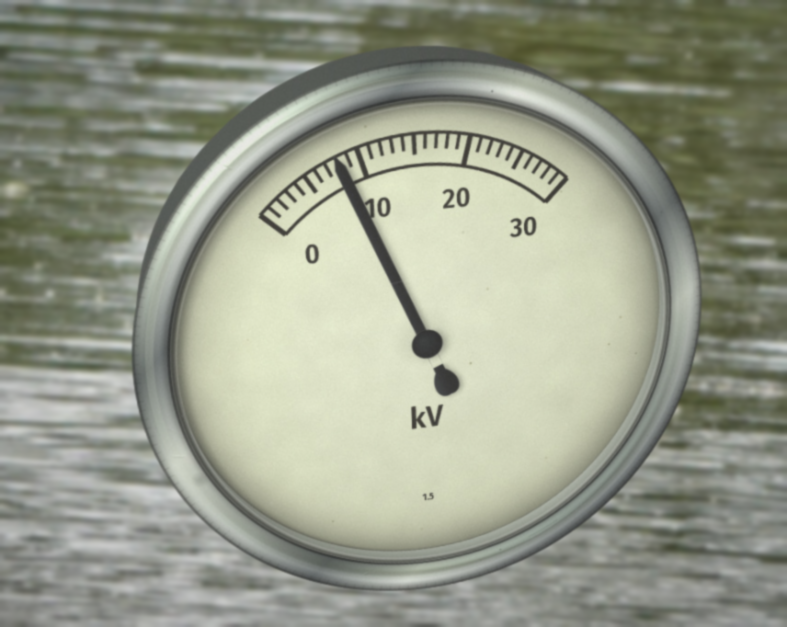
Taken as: 8 kV
